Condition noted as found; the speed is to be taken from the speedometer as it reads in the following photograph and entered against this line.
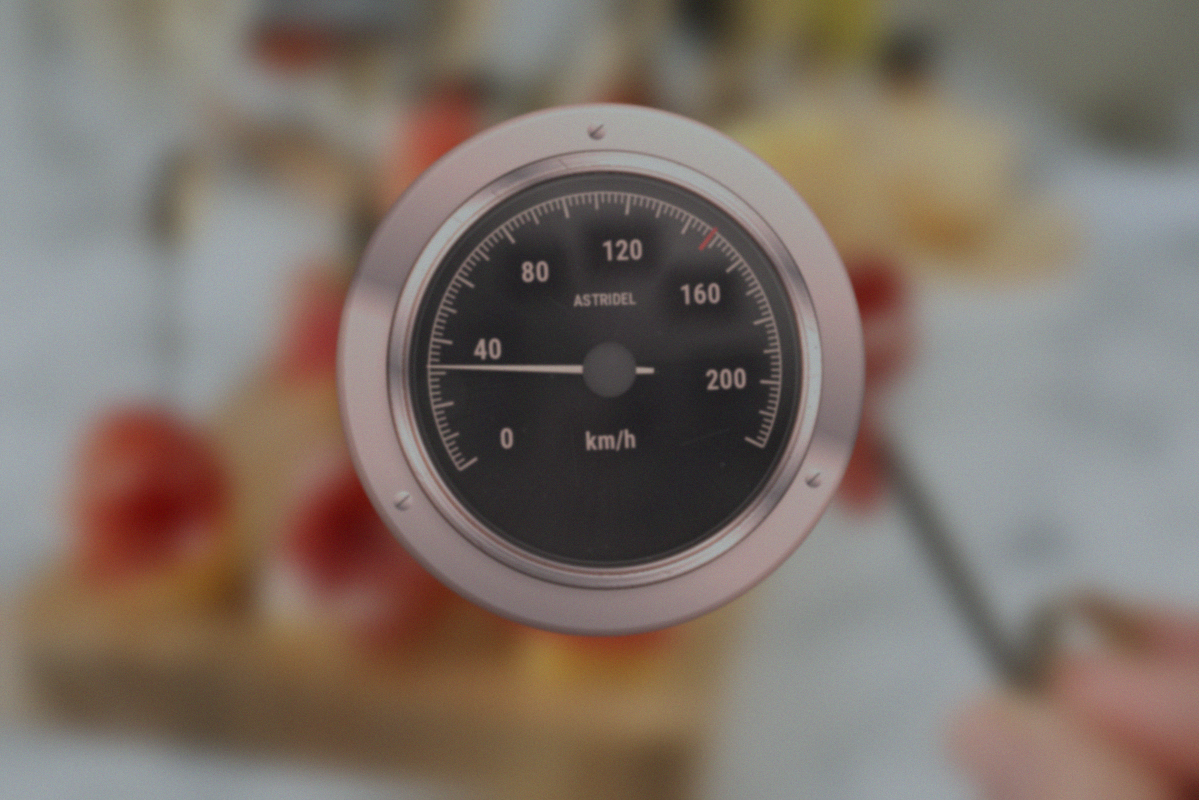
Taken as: 32 km/h
